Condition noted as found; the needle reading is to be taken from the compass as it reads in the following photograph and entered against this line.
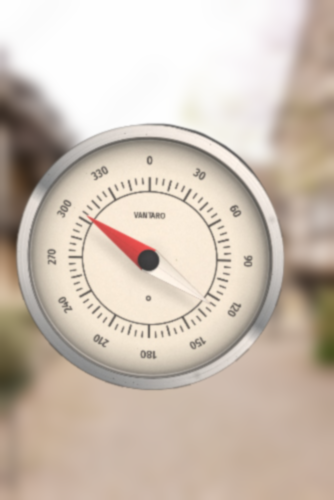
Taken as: 305 °
